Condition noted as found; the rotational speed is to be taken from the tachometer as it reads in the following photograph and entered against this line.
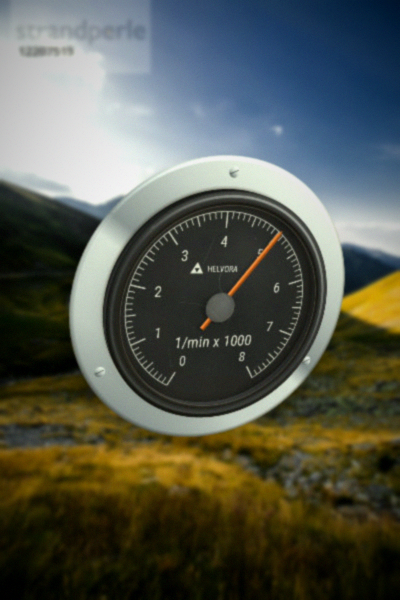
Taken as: 5000 rpm
